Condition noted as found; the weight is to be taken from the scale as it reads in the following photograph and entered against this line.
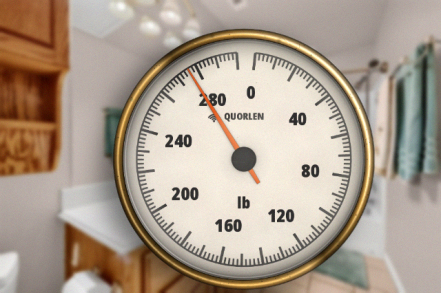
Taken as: 276 lb
